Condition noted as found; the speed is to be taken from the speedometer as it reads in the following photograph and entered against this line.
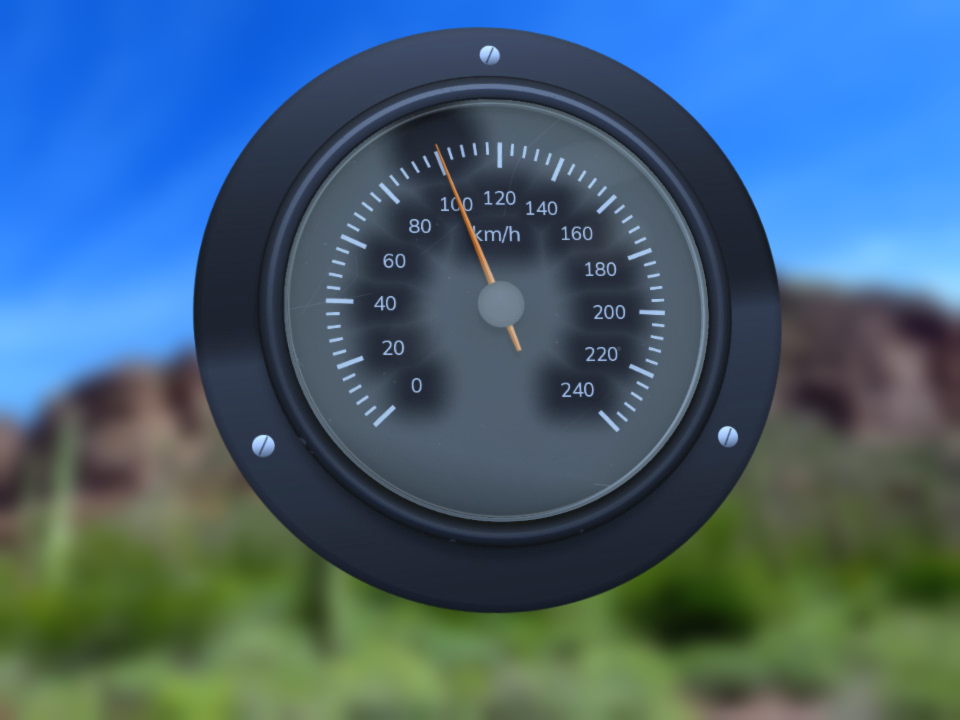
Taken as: 100 km/h
